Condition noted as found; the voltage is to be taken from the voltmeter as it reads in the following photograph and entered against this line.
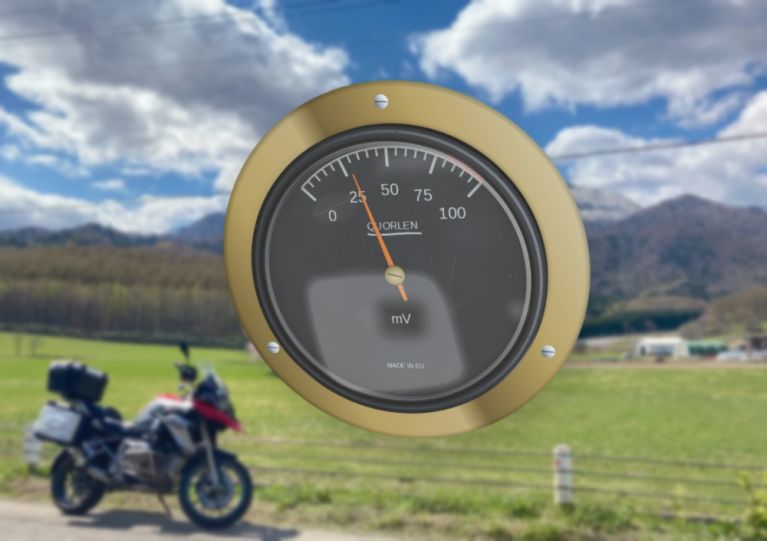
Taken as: 30 mV
